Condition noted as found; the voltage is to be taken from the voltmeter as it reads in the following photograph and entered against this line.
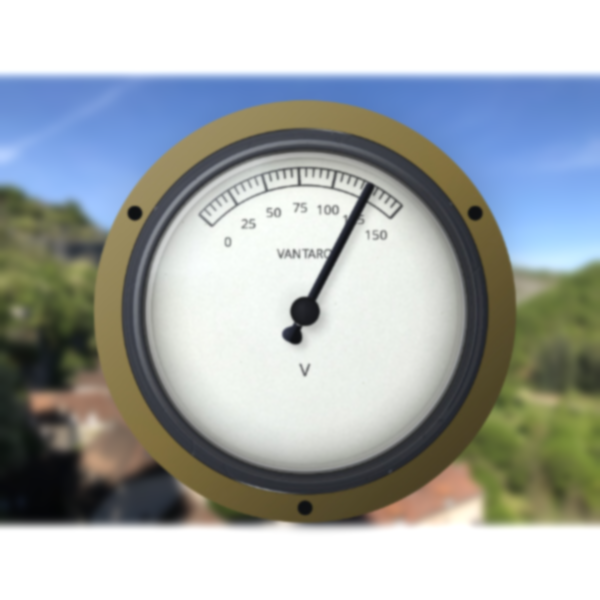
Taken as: 125 V
